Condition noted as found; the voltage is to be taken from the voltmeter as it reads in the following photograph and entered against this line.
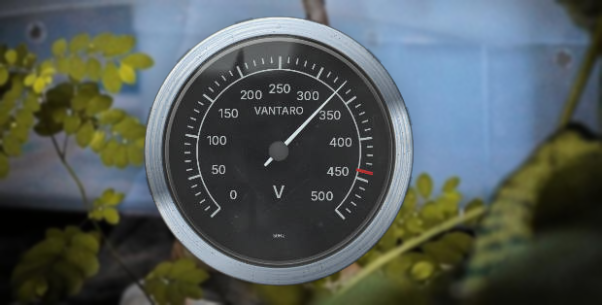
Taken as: 330 V
